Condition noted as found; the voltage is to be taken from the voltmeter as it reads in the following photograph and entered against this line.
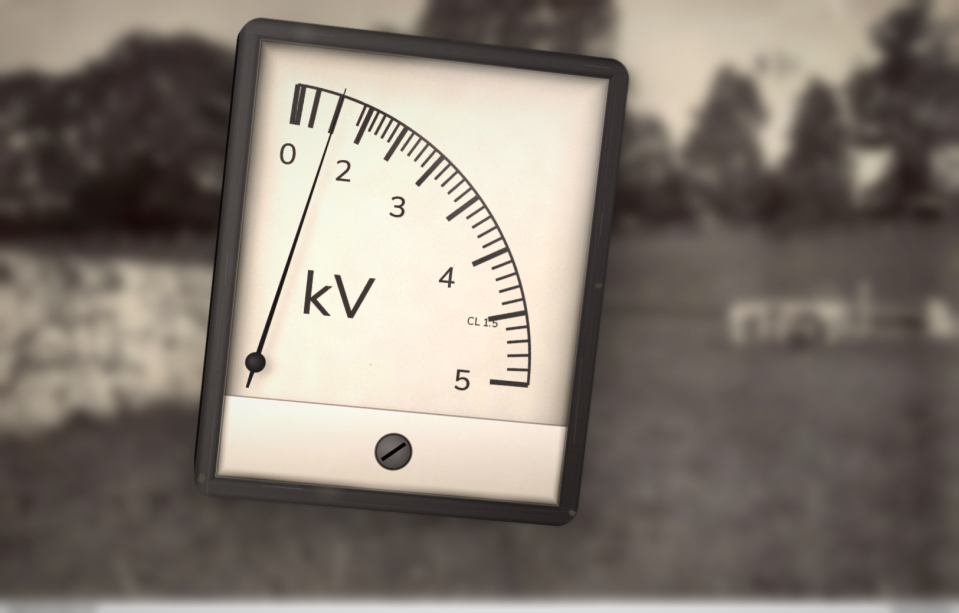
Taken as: 1.5 kV
